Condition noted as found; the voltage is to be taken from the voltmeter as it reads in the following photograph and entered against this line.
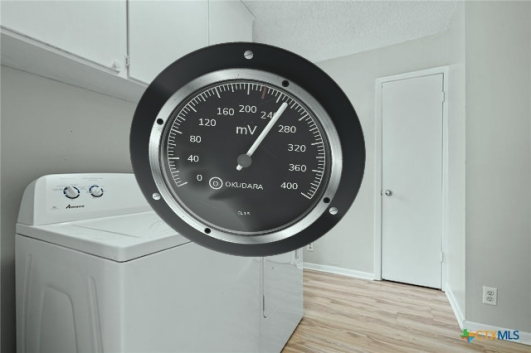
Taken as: 250 mV
